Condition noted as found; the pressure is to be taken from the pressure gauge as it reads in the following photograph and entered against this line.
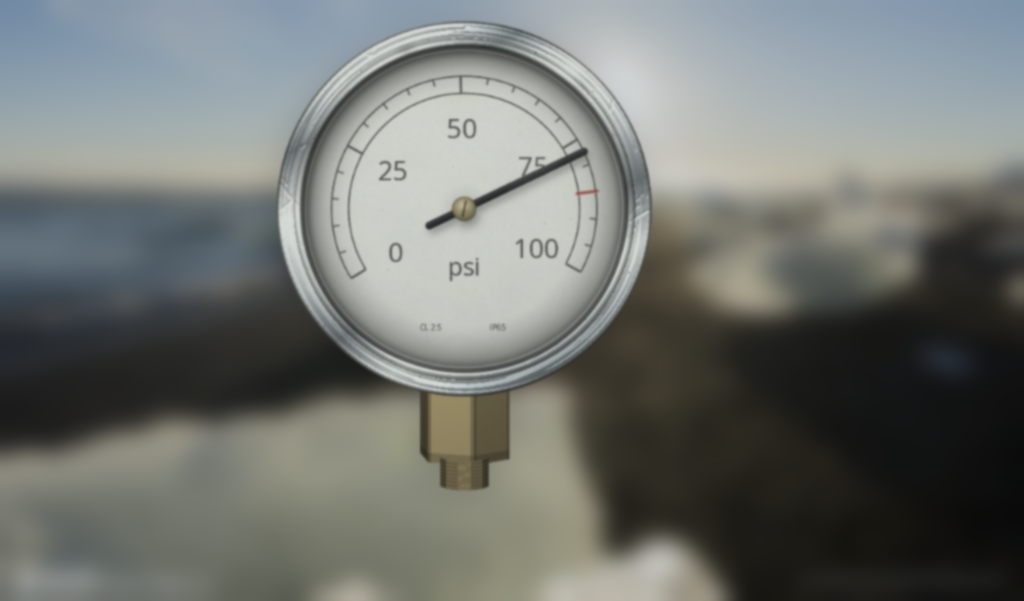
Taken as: 77.5 psi
